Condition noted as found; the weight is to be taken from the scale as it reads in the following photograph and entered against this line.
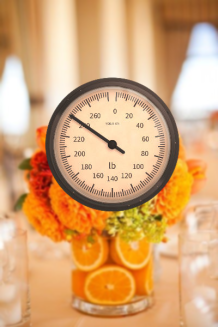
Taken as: 240 lb
